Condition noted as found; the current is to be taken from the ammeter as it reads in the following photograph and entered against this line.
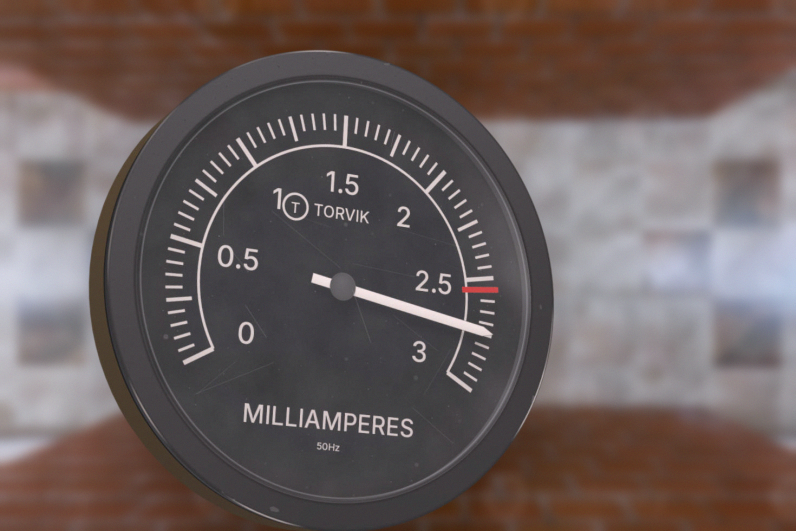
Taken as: 2.75 mA
